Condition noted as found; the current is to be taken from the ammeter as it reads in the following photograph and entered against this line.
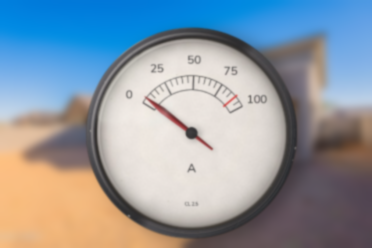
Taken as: 5 A
